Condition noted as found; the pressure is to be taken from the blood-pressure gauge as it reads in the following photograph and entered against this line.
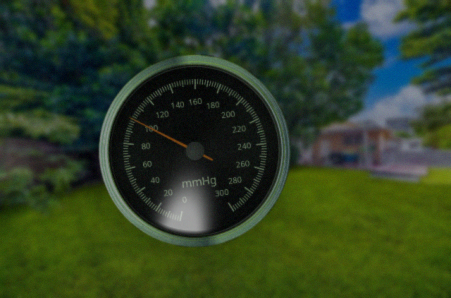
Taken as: 100 mmHg
